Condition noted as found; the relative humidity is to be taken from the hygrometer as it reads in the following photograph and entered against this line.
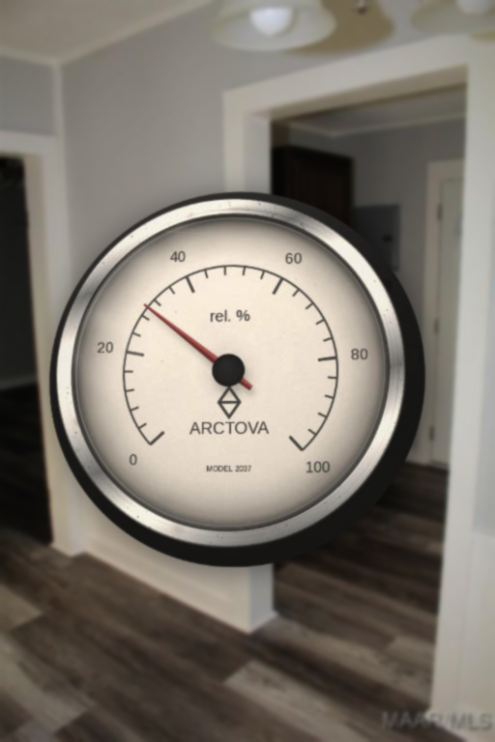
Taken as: 30 %
